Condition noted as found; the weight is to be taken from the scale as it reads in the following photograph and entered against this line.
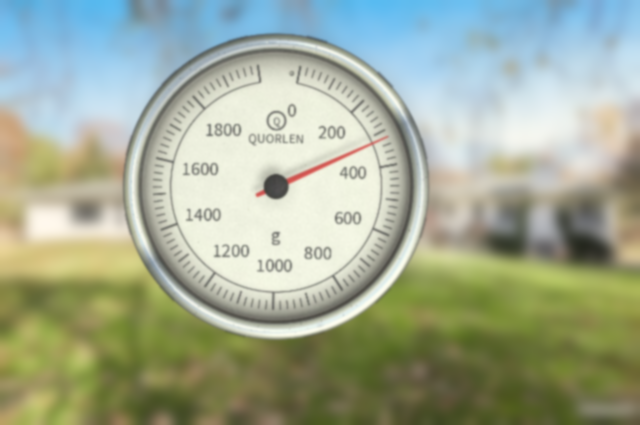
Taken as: 320 g
